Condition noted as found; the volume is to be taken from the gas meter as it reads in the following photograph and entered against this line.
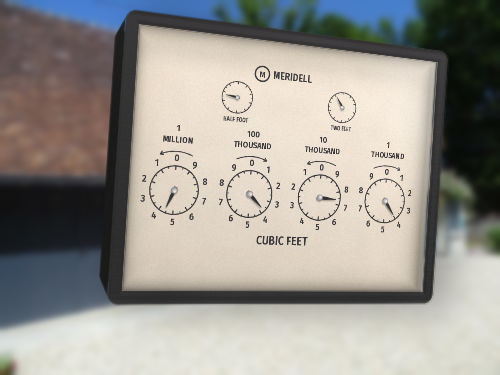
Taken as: 437400 ft³
